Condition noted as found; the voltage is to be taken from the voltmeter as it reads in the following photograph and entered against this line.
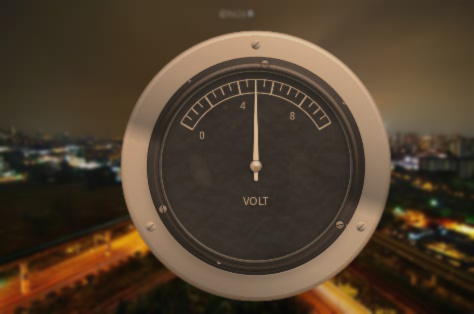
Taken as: 5 V
